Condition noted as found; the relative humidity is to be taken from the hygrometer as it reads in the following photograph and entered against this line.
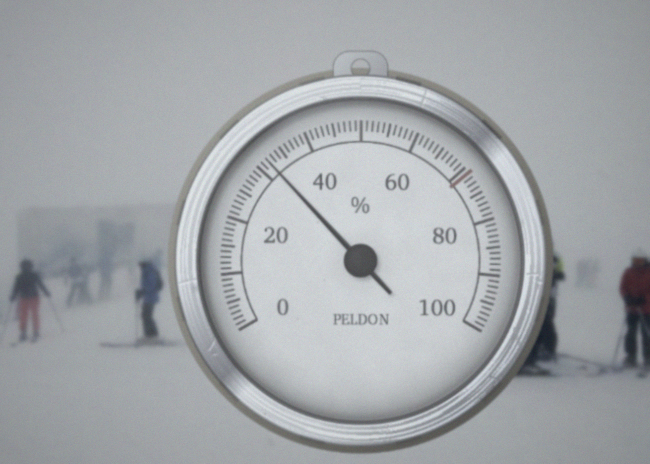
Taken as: 32 %
